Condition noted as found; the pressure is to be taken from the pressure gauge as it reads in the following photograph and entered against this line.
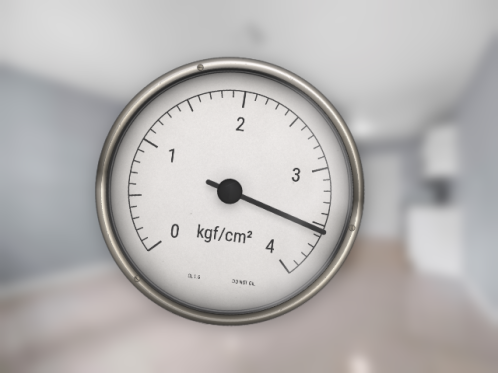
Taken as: 3.55 kg/cm²
